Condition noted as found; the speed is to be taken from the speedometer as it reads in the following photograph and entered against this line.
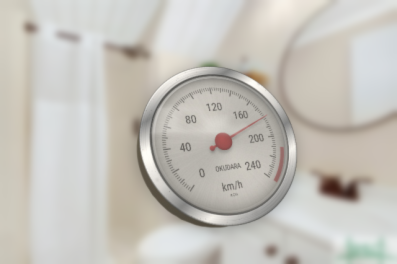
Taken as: 180 km/h
